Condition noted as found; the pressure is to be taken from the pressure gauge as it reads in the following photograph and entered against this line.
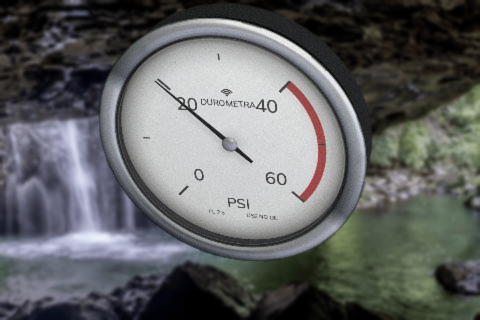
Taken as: 20 psi
